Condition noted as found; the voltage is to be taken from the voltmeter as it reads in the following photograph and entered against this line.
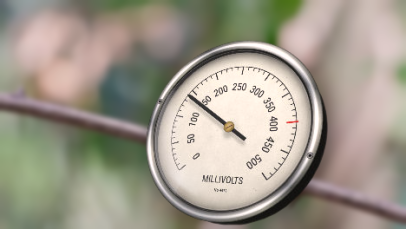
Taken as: 140 mV
